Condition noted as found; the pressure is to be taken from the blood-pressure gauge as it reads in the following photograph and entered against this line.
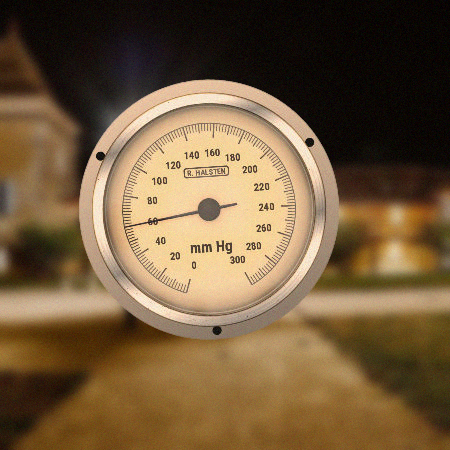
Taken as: 60 mmHg
